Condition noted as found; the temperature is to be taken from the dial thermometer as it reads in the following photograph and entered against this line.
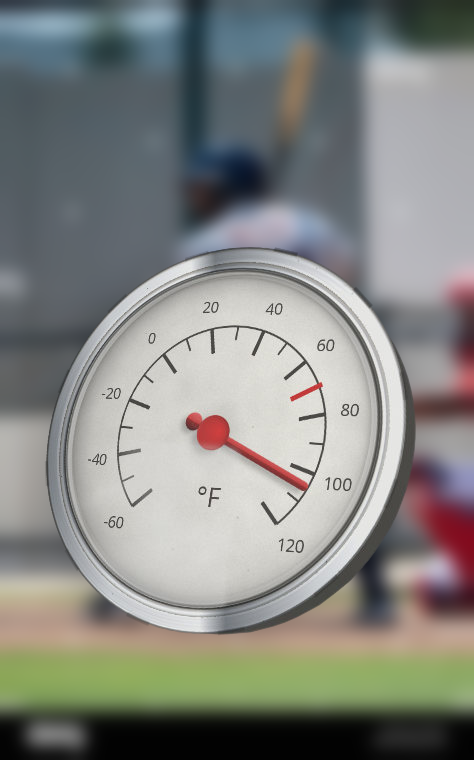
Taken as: 105 °F
